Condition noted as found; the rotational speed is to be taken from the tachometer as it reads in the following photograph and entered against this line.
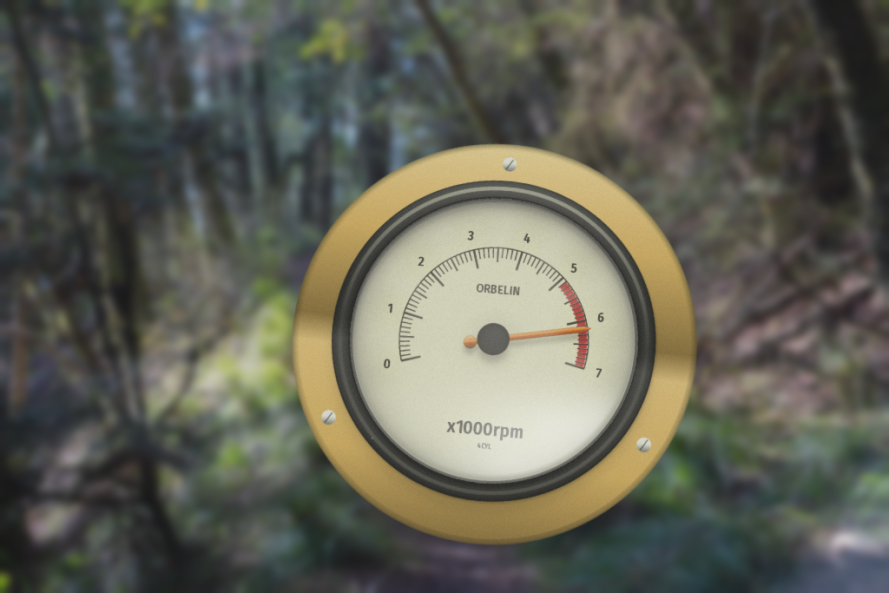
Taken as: 6200 rpm
